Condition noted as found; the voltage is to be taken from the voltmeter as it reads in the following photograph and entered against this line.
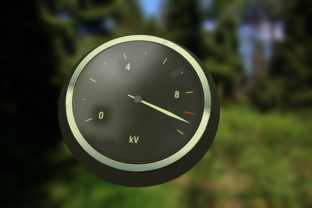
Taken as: 9.5 kV
